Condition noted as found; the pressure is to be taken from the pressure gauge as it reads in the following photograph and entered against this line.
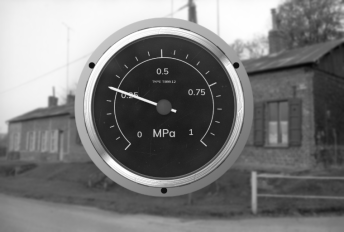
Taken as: 0.25 MPa
